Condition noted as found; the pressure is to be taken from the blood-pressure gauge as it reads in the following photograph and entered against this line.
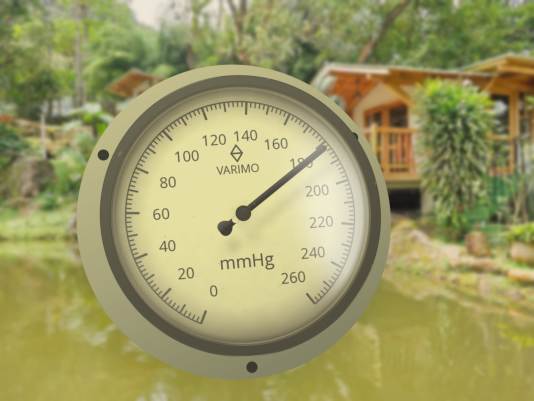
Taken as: 182 mmHg
